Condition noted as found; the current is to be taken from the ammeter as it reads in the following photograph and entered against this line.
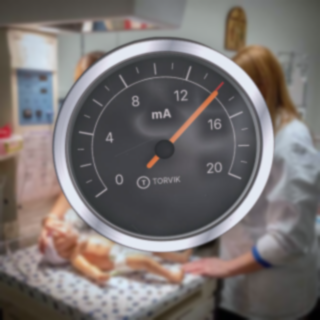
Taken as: 14 mA
